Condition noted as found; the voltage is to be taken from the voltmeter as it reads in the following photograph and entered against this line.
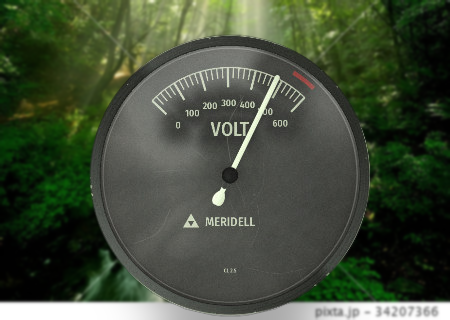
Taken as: 480 V
